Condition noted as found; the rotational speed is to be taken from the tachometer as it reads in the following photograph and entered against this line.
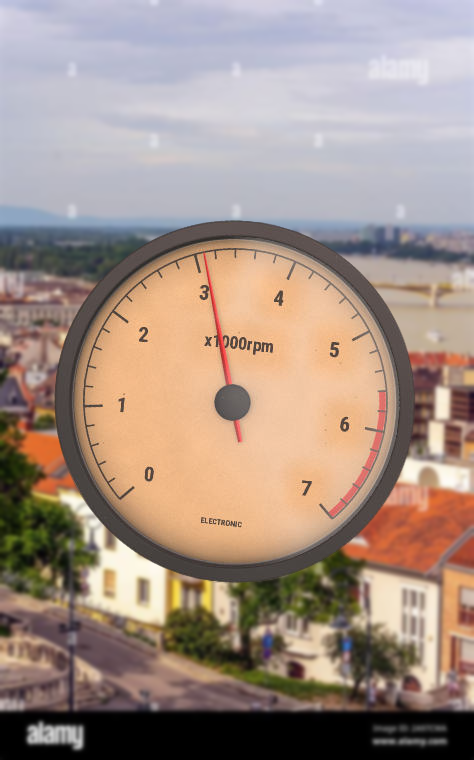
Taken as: 3100 rpm
